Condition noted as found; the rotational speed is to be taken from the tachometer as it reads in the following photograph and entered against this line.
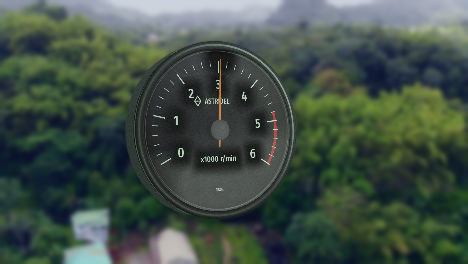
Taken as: 3000 rpm
